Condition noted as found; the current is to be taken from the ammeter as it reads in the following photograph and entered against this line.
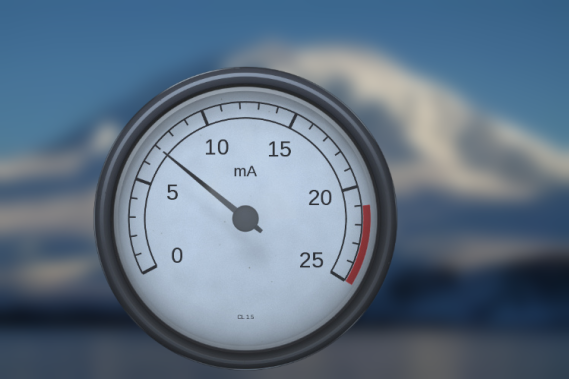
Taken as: 7 mA
